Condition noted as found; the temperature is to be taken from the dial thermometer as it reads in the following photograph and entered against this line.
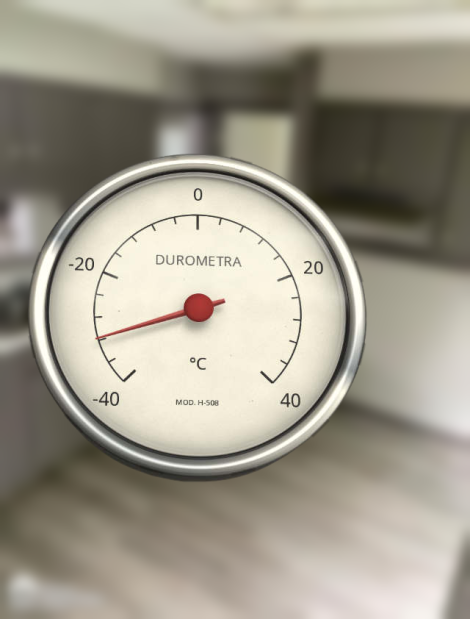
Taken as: -32 °C
